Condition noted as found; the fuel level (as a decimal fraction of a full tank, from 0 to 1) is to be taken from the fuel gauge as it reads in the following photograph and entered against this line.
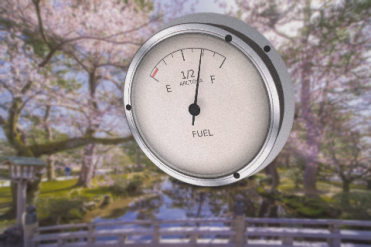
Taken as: 0.75
